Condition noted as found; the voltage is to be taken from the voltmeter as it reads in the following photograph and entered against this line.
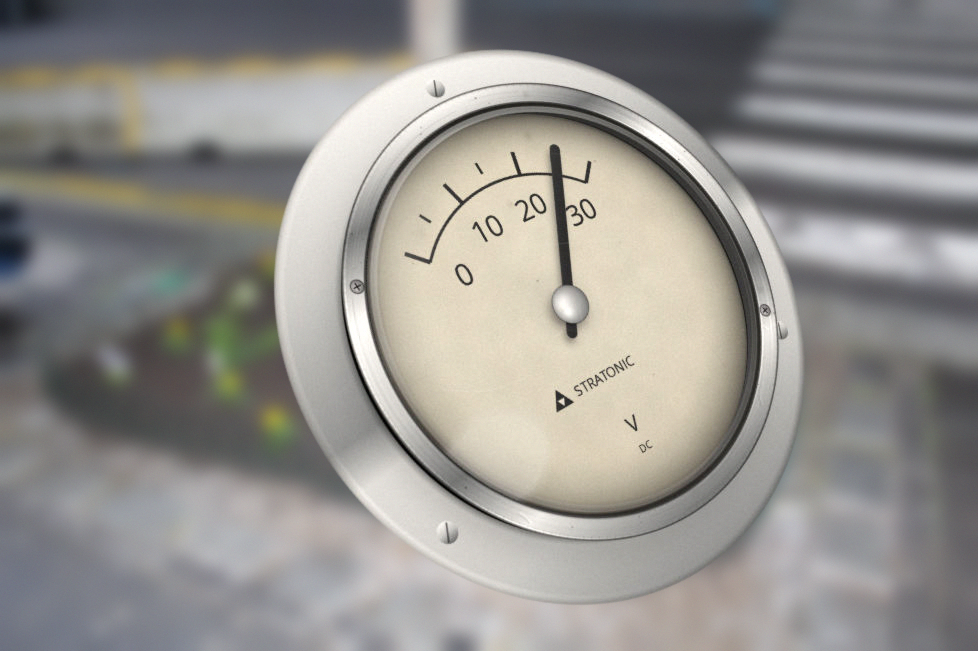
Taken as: 25 V
